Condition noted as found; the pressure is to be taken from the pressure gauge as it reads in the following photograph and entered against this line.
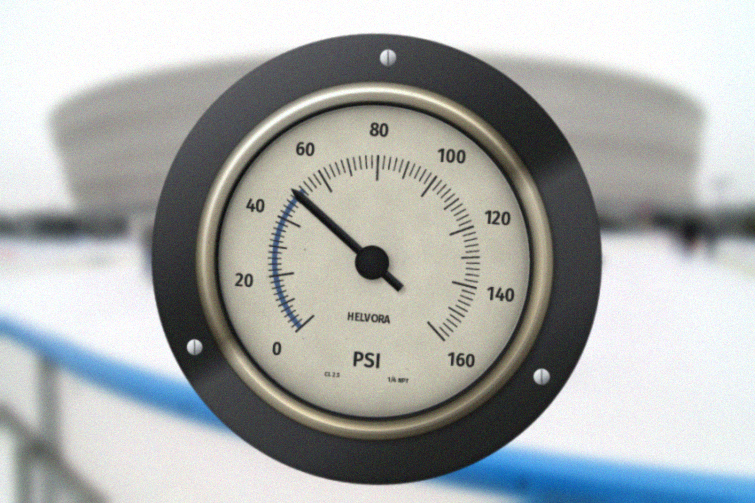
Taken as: 50 psi
